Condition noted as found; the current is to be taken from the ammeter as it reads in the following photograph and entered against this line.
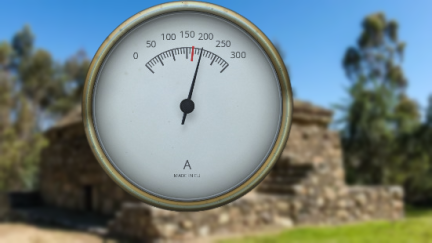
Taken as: 200 A
